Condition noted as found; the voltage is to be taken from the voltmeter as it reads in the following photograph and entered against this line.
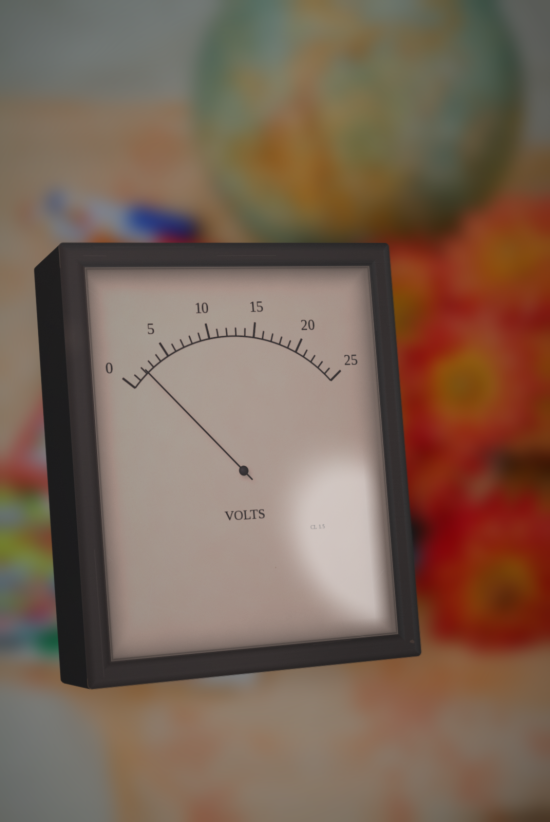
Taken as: 2 V
